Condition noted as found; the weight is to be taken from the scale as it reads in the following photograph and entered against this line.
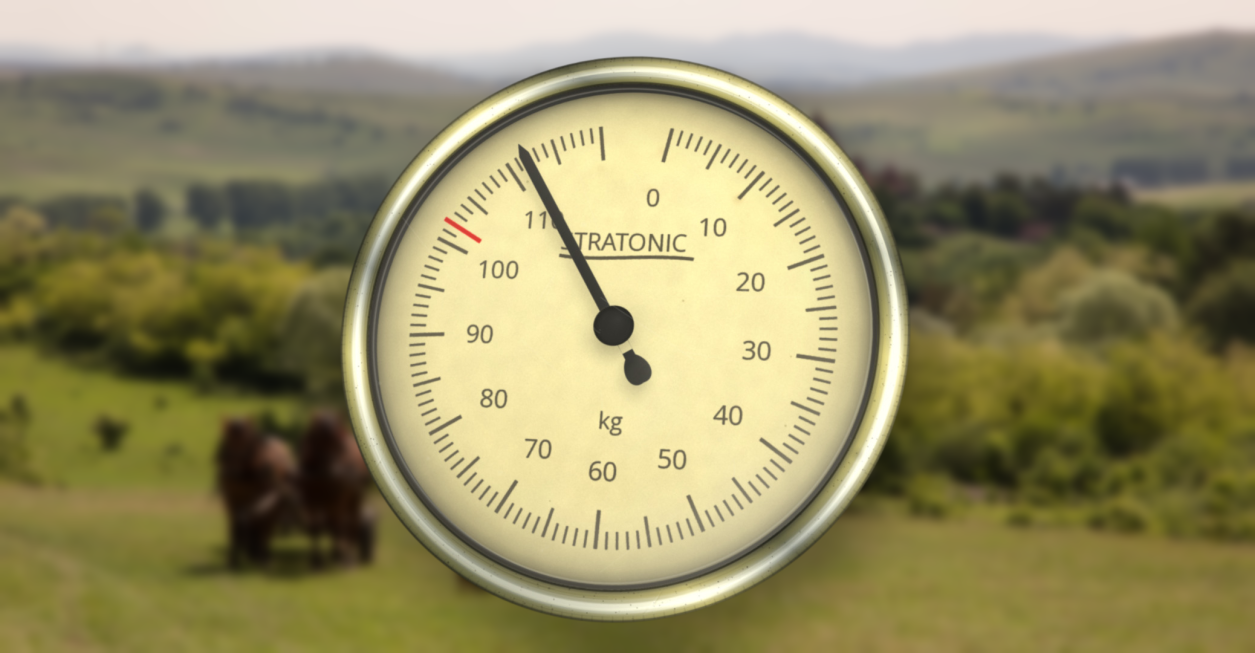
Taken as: 112 kg
